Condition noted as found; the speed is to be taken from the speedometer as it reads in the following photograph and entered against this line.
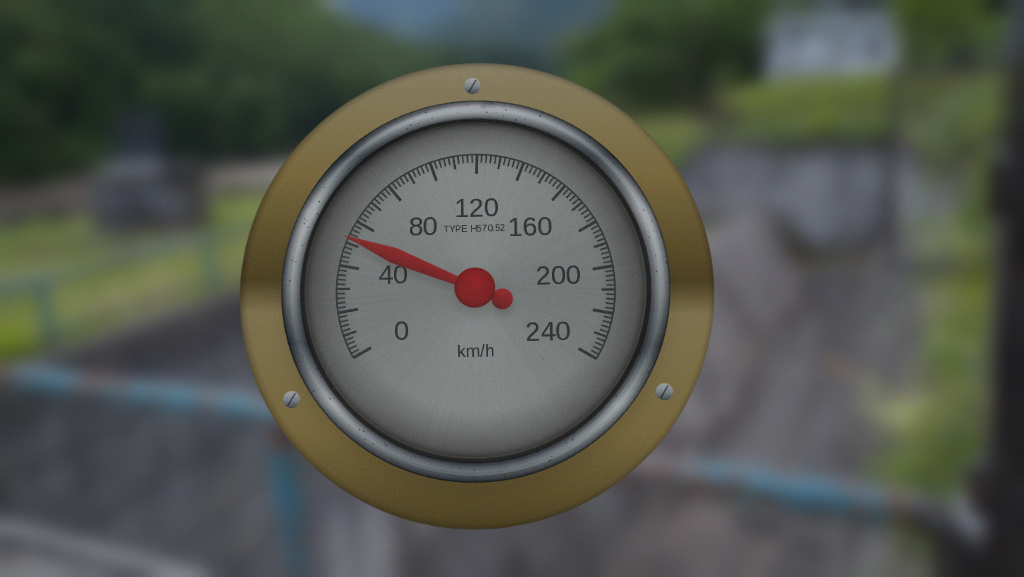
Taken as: 52 km/h
